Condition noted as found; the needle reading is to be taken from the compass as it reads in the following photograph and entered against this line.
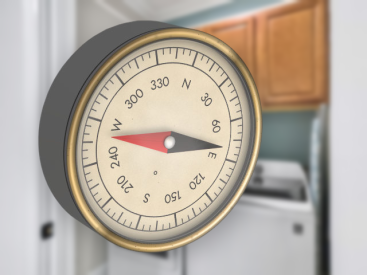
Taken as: 260 °
